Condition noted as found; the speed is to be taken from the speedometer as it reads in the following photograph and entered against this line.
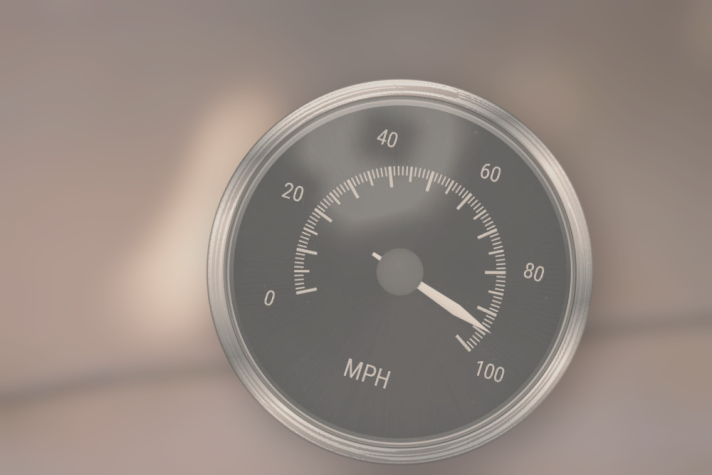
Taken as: 94 mph
